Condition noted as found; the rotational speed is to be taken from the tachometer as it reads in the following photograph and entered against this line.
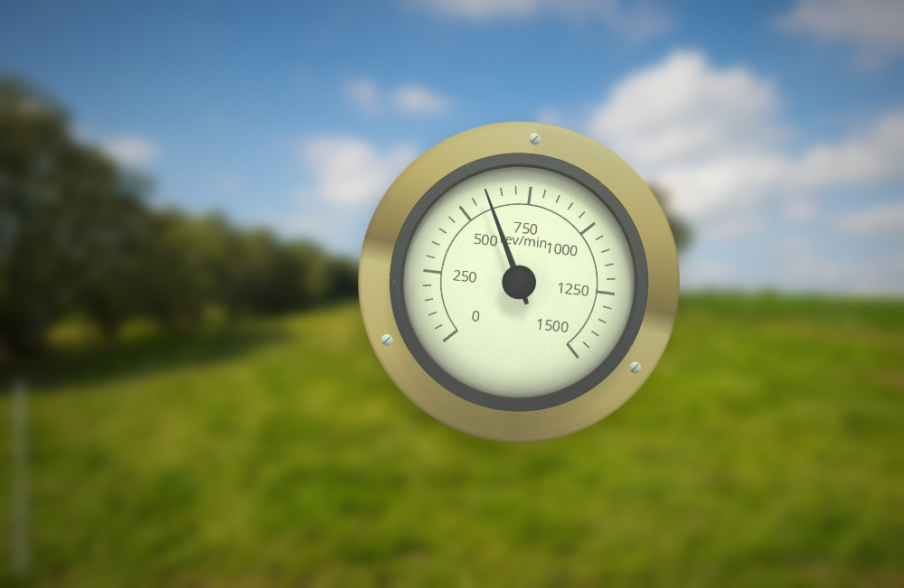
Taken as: 600 rpm
